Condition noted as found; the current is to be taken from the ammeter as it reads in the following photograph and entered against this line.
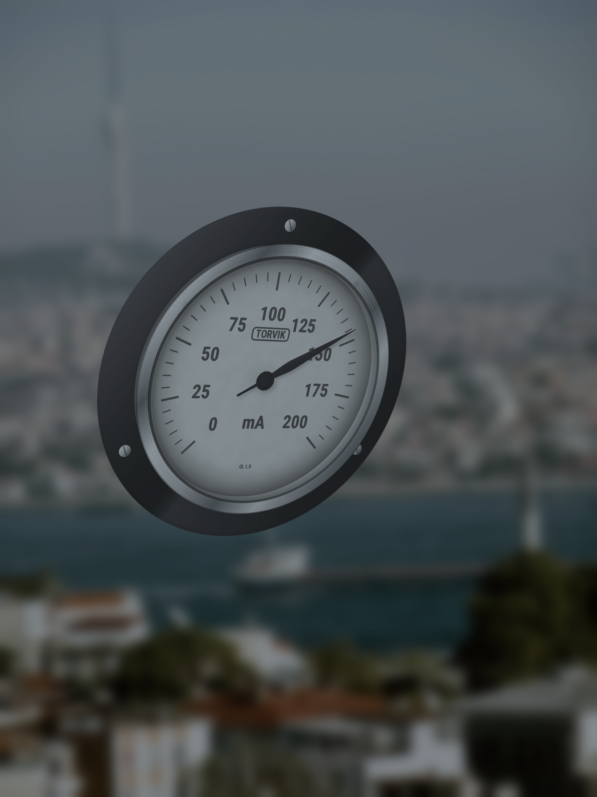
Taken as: 145 mA
